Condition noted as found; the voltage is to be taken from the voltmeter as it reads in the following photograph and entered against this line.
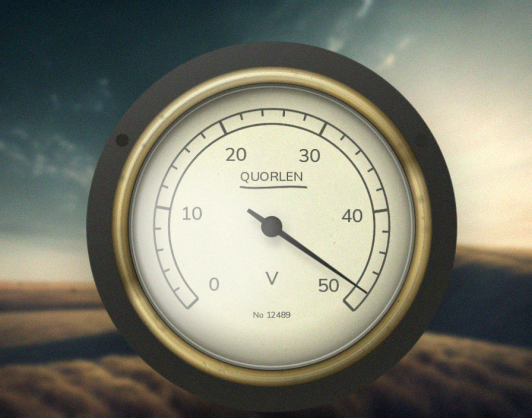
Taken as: 48 V
